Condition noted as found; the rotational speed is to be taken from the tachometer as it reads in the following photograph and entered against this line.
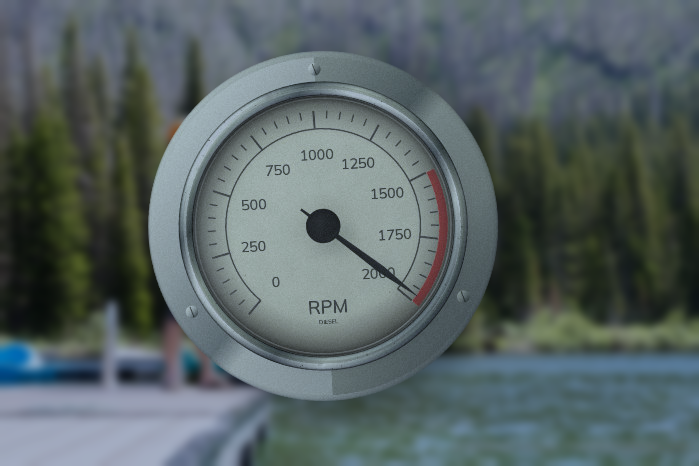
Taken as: 1975 rpm
